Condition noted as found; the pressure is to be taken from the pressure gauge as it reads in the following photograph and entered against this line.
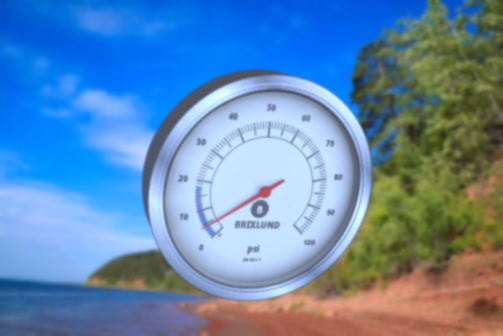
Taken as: 5 psi
